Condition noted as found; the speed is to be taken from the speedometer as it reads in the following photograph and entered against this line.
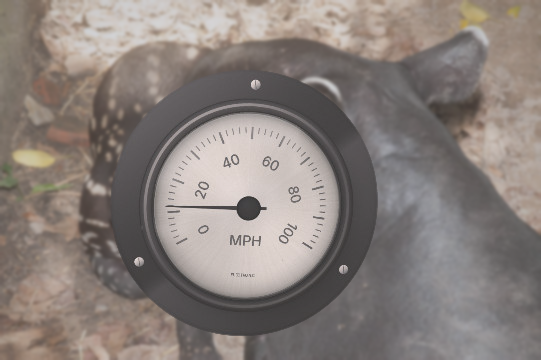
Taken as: 12 mph
